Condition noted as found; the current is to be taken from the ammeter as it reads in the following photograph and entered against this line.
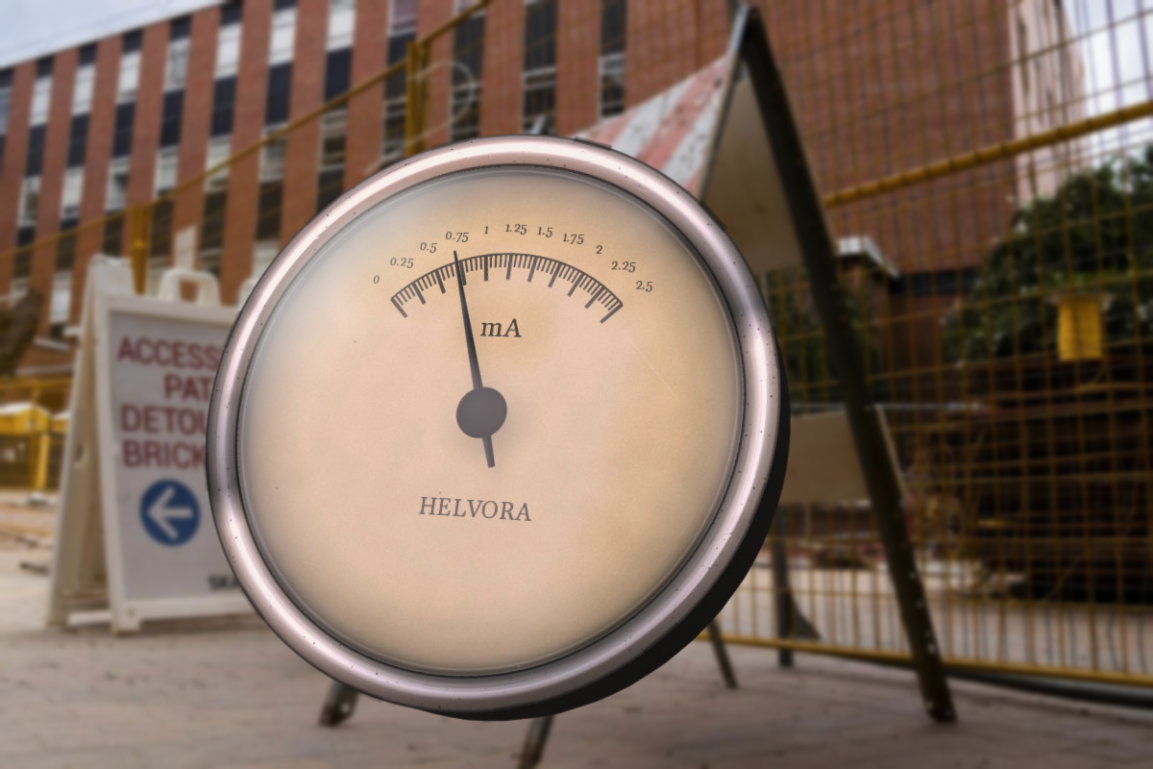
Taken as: 0.75 mA
